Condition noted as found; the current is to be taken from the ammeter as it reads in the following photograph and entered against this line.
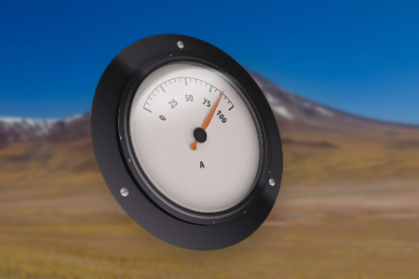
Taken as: 85 A
